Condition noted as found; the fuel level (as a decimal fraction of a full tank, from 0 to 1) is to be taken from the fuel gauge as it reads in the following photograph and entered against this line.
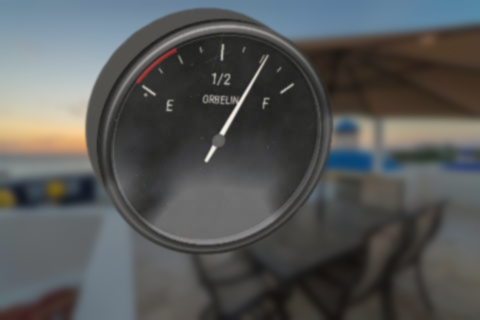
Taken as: 0.75
